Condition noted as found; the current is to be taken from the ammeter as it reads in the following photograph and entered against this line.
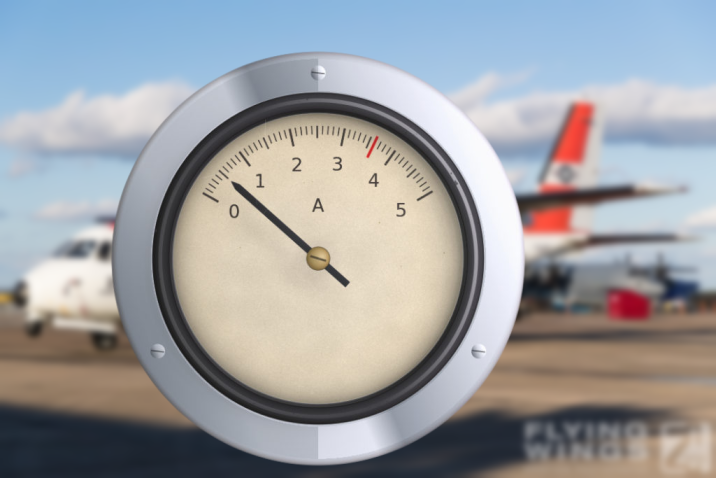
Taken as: 0.5 A
